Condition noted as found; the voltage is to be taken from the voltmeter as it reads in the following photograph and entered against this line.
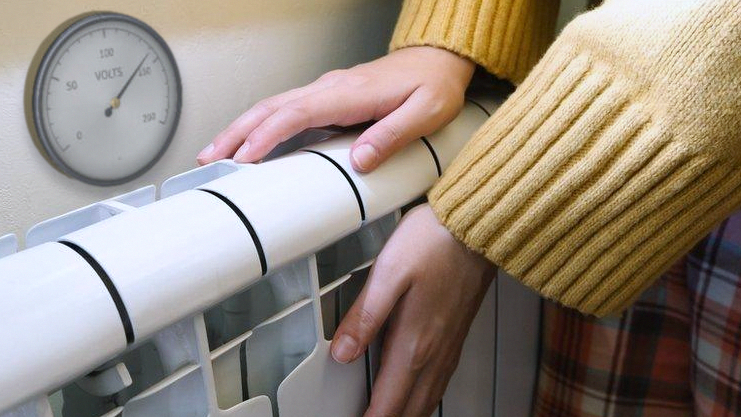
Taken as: 140 V
